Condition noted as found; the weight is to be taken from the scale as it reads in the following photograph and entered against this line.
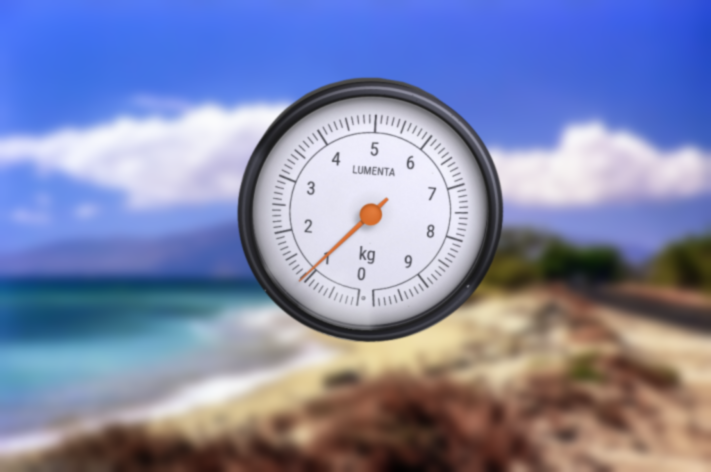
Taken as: 1.1 kg
